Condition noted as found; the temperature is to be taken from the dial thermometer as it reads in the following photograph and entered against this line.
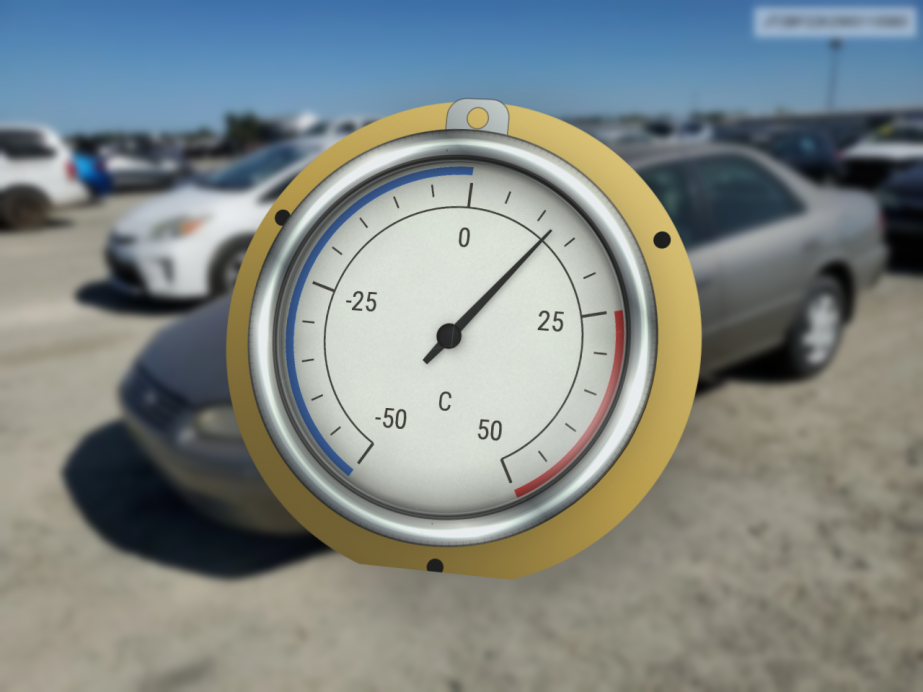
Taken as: 12.5 °C
